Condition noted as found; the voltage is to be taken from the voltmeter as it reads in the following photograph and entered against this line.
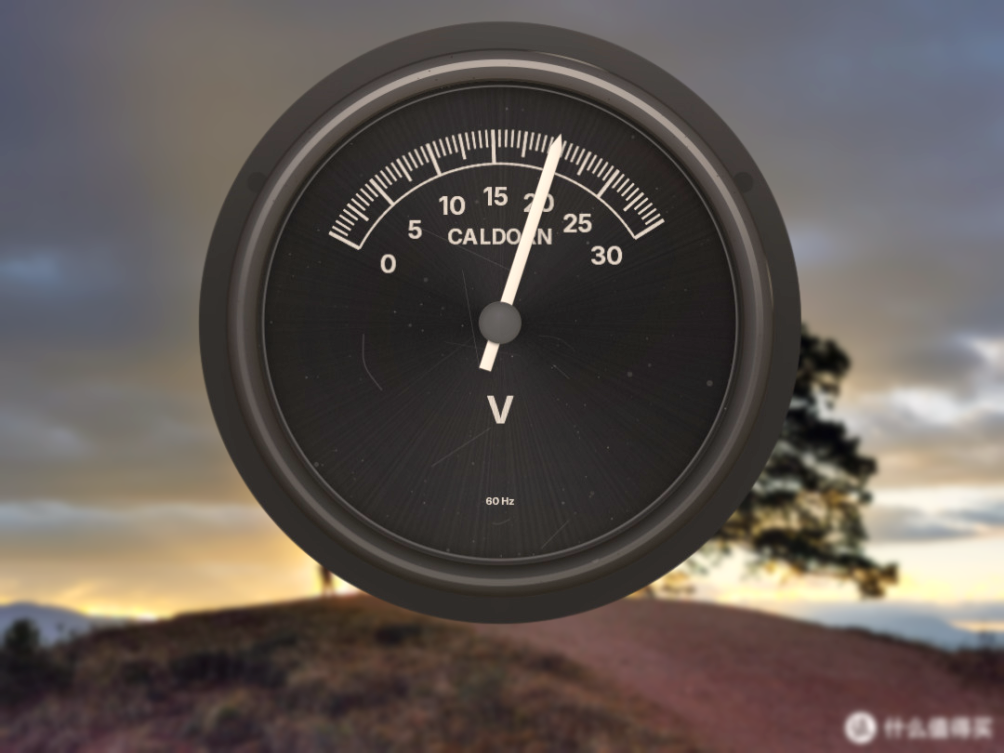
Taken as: 20 V
